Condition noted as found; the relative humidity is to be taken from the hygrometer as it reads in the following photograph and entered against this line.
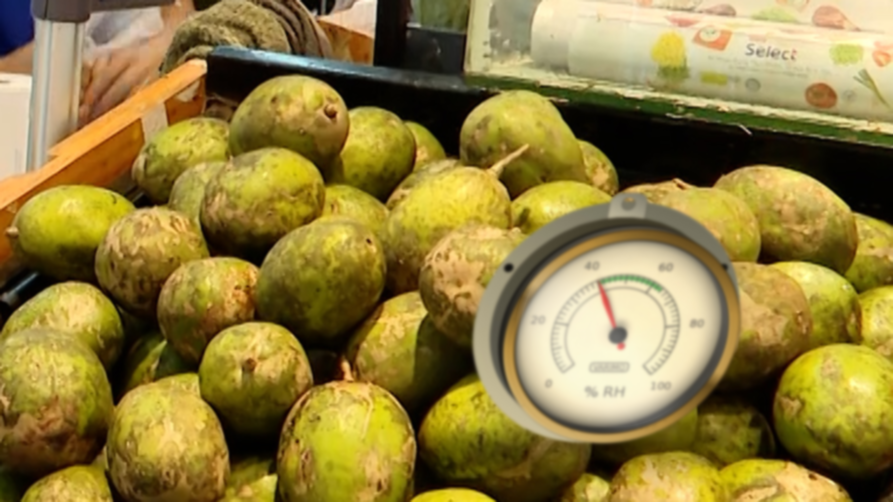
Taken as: 40 %
